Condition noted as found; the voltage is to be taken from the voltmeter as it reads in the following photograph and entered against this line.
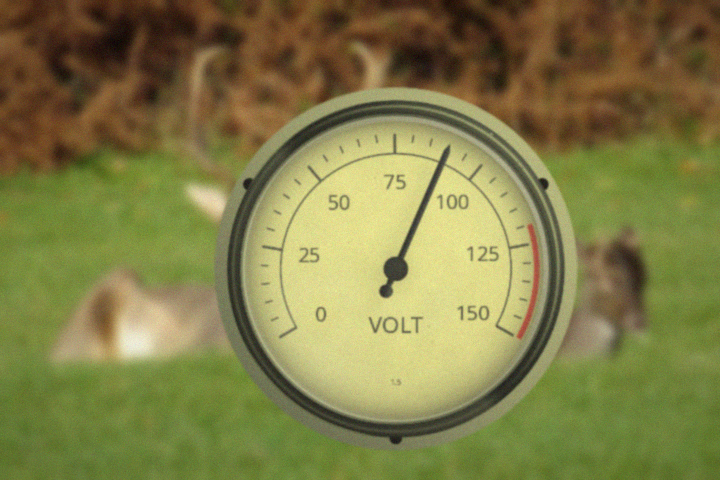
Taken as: 90 V
